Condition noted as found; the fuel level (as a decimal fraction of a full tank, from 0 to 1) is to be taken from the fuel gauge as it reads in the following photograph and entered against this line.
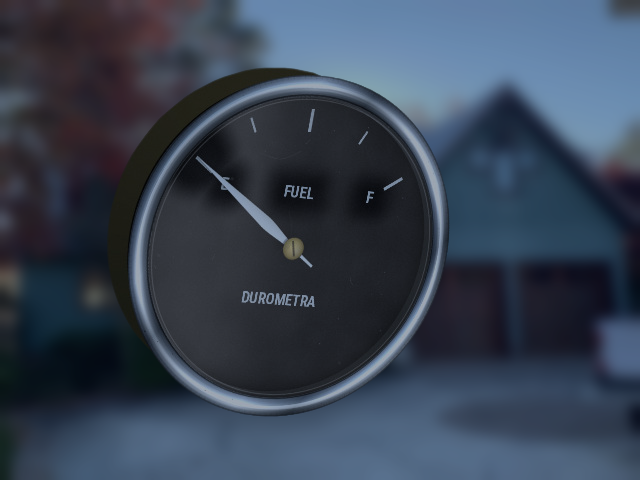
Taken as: 0
